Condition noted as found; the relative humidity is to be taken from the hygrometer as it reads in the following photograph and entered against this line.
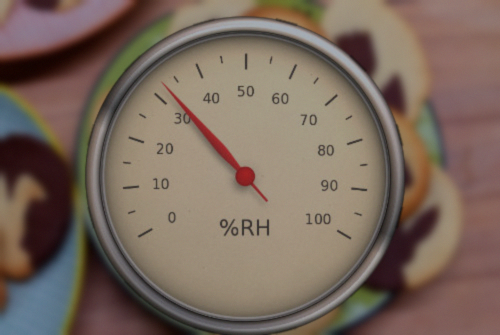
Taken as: 32.5 %
